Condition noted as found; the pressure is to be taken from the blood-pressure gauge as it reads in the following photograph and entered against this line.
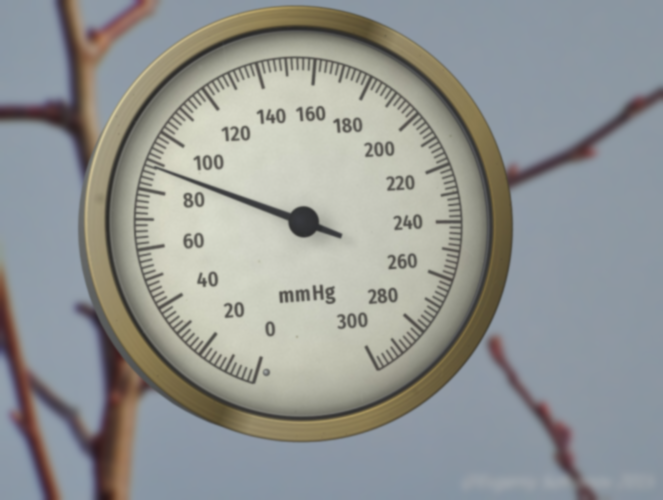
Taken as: 88 mmHg
